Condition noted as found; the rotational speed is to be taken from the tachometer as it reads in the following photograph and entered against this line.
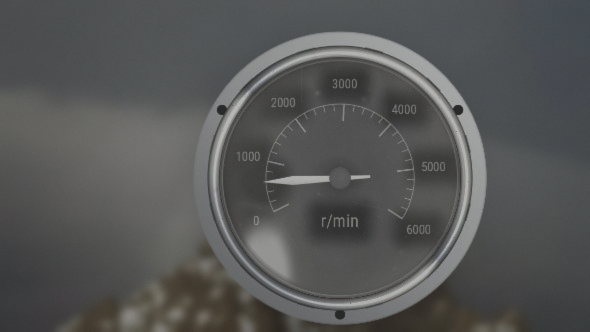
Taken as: 600 rpm
